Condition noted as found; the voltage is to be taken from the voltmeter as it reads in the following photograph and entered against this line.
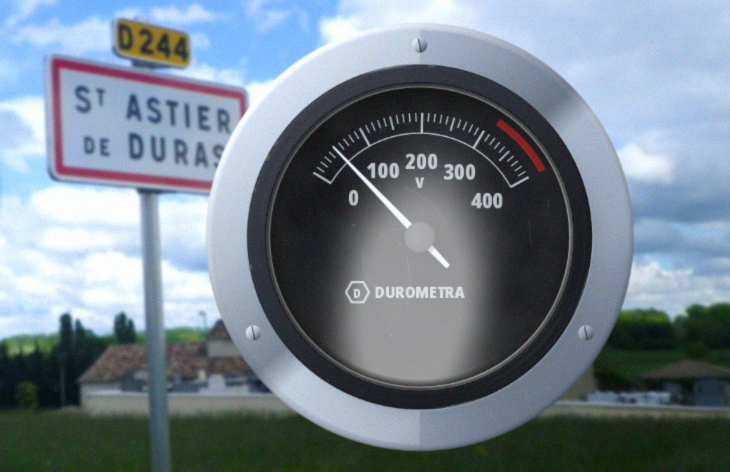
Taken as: 50 V
